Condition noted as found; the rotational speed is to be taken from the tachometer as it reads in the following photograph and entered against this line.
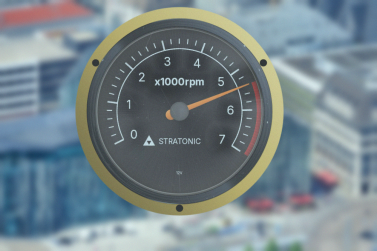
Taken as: 5400 rpm
